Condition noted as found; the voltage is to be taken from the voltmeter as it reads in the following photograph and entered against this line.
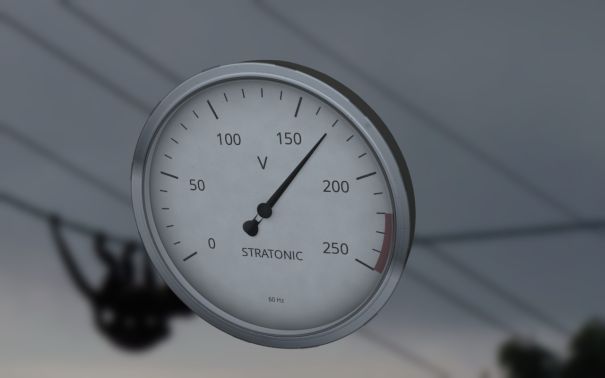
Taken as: 170 V
